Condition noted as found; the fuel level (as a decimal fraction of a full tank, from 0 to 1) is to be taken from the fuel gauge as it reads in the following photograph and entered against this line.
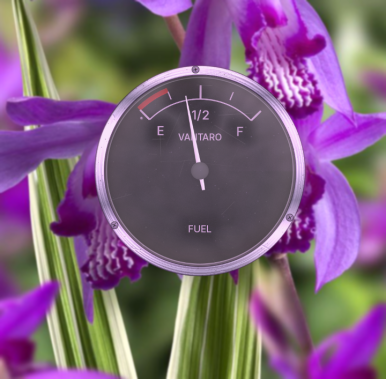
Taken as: 0.375
